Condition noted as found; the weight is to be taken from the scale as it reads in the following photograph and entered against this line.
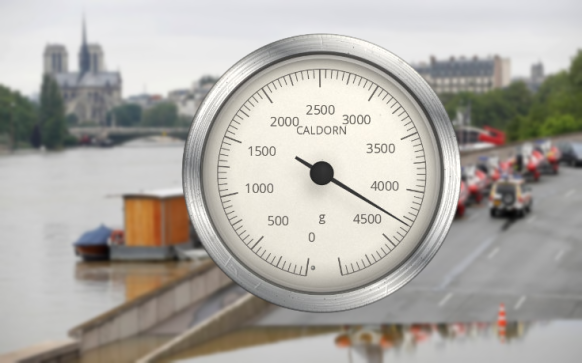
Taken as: 4300 g
